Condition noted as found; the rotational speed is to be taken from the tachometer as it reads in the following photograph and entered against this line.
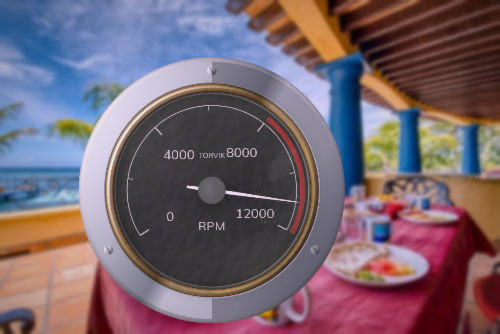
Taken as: 11000 rpm
